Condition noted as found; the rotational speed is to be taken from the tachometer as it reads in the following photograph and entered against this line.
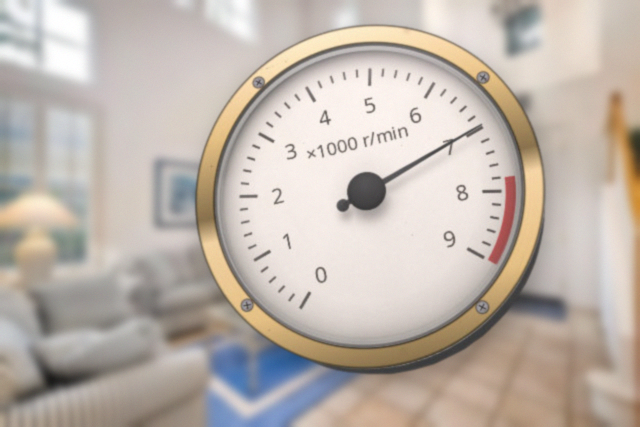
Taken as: 7000 rpm
